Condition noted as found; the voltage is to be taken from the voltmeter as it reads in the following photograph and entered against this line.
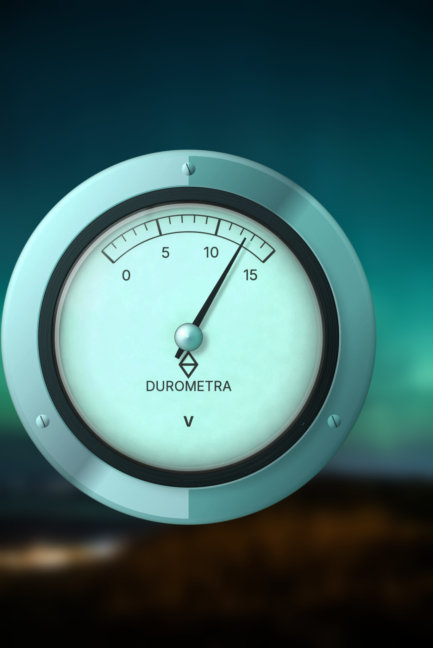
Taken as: 12.5 V
